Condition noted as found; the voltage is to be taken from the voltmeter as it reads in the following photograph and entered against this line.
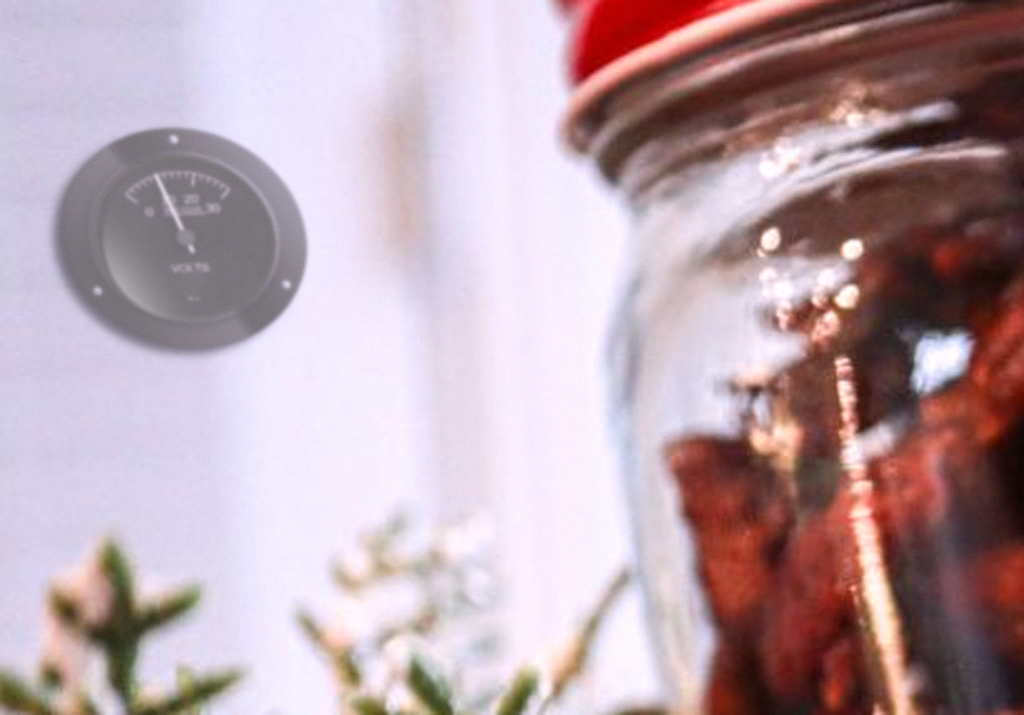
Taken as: 10 V
